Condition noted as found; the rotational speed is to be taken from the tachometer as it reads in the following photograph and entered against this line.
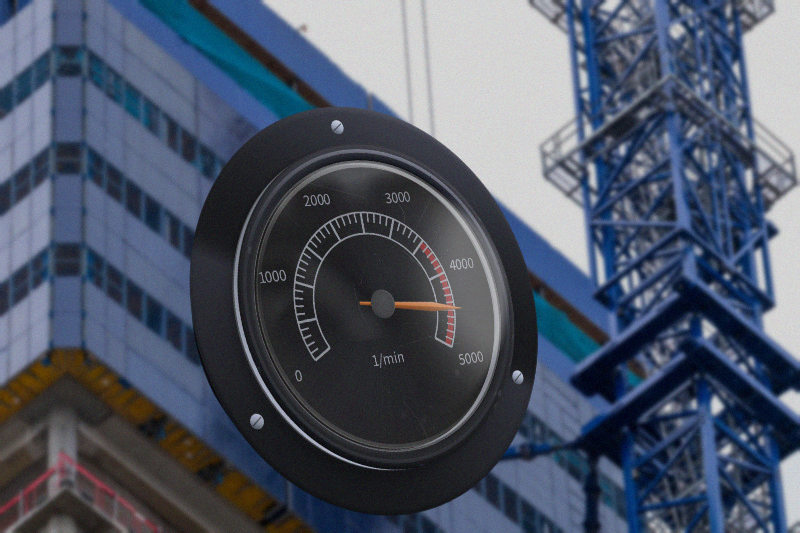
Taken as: 4500 rpm
